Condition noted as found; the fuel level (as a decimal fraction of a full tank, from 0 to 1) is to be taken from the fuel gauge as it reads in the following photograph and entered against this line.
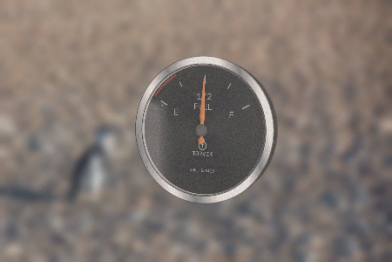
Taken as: 0.5
